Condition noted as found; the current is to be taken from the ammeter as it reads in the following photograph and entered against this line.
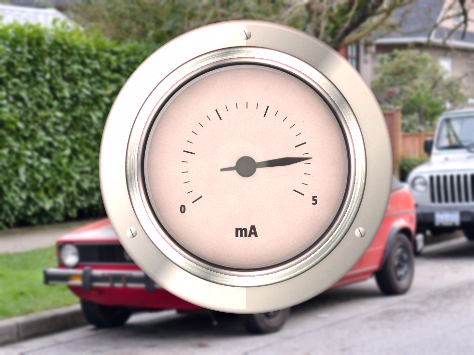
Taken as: 4.3 mA
